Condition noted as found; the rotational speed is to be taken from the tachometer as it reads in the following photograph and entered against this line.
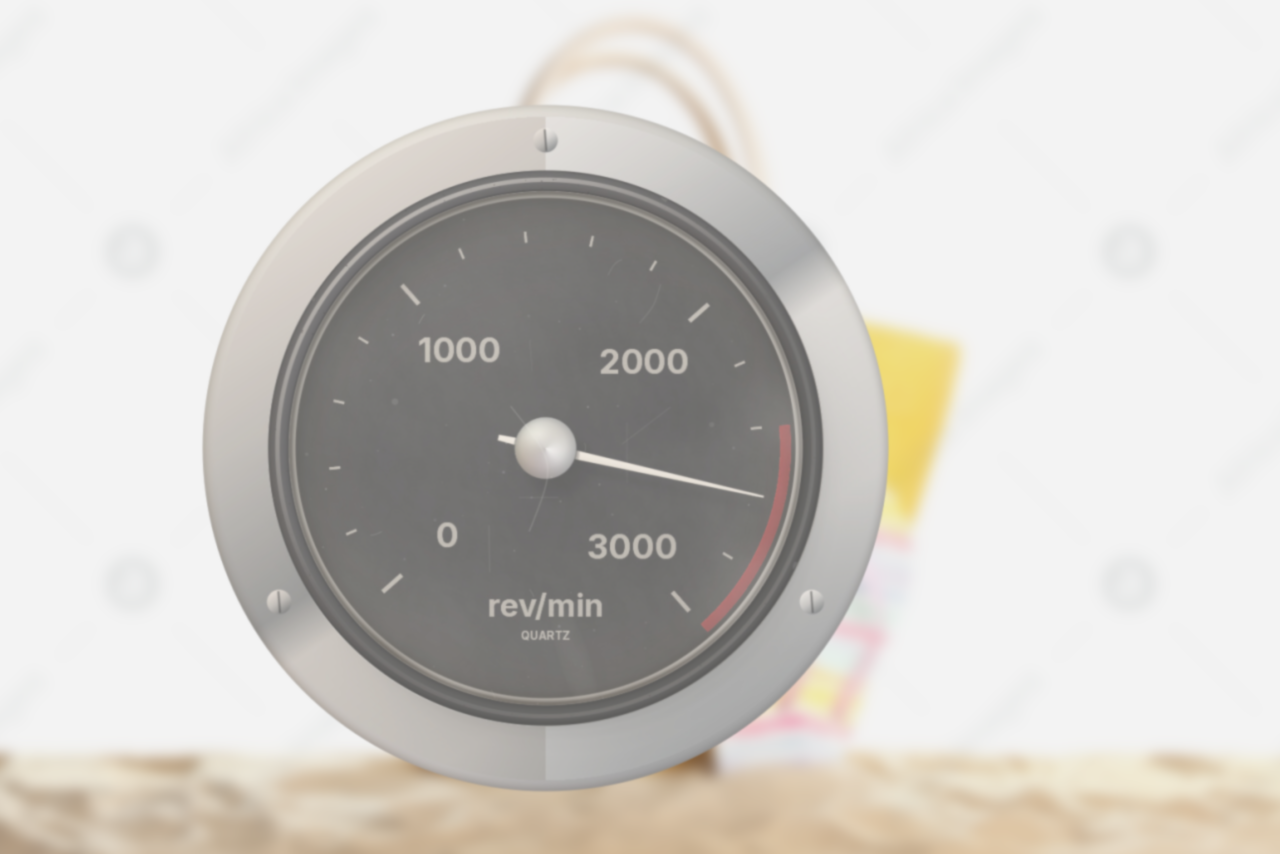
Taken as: 2600 rpm
